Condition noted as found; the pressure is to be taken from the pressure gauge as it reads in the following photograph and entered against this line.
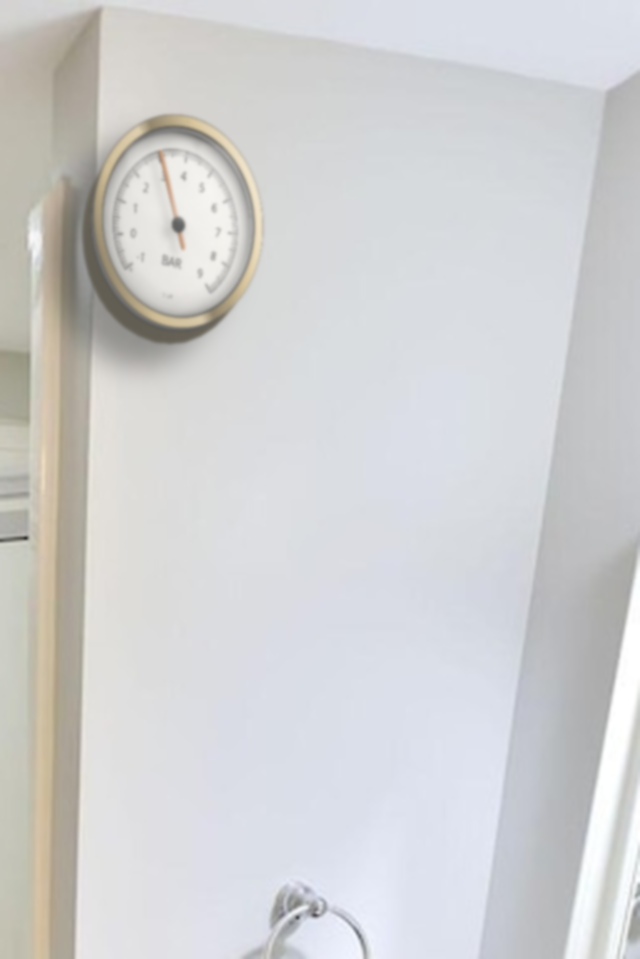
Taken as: 3 bar
